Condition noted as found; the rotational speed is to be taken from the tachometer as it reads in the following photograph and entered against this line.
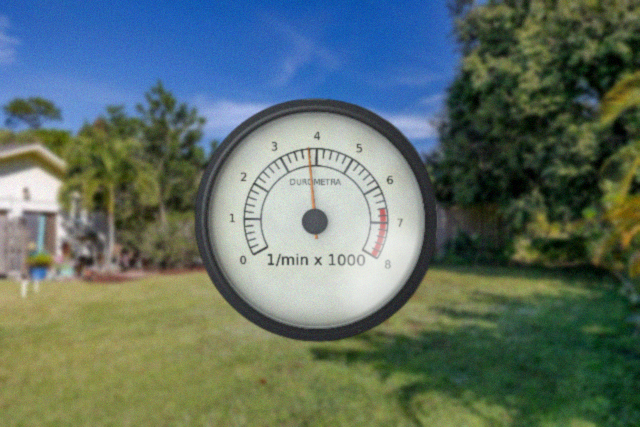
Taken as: 3800 rpm
